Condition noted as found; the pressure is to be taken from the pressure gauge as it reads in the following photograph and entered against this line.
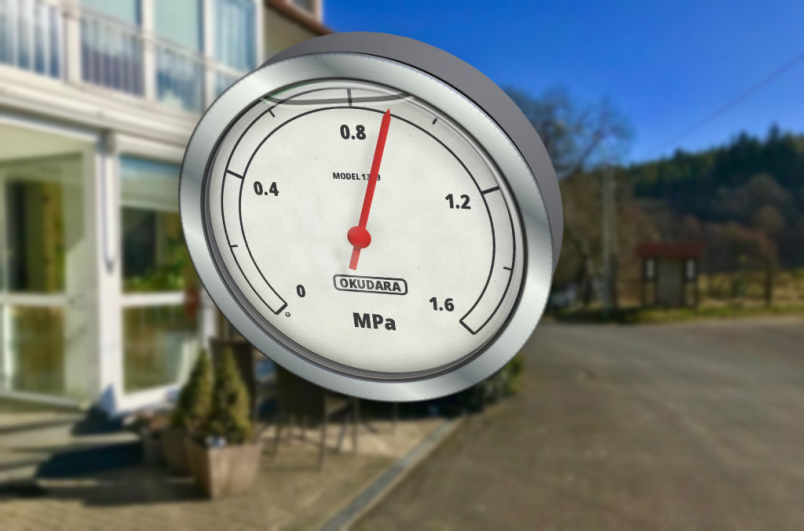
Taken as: 0.9 MPa
